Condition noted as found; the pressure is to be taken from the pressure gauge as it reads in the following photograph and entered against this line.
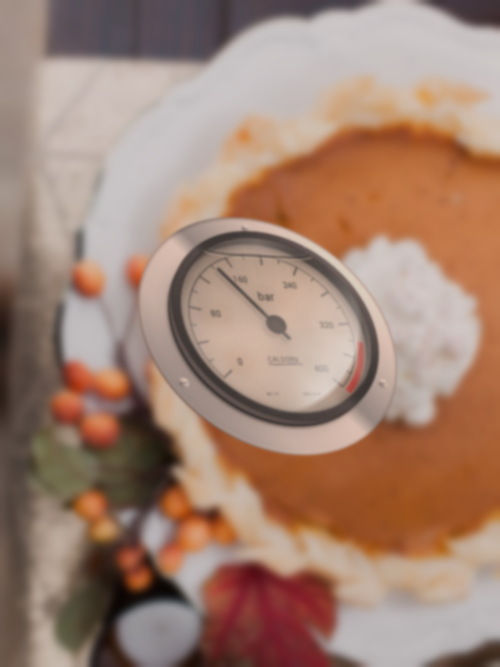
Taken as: 140 bar
